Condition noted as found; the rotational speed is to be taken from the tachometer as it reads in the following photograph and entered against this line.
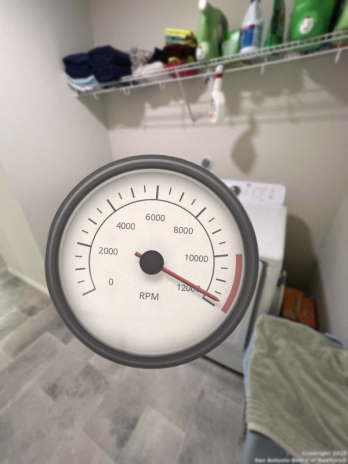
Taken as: 11750 rpm
